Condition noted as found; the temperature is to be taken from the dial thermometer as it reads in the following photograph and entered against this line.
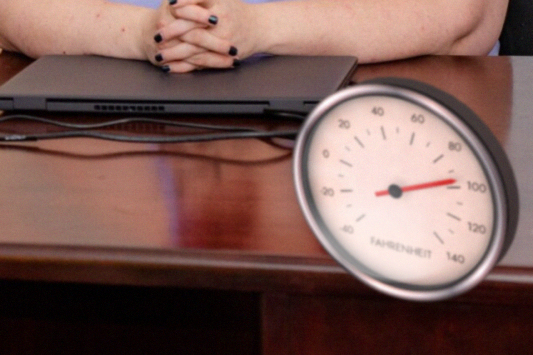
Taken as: 95 °F
